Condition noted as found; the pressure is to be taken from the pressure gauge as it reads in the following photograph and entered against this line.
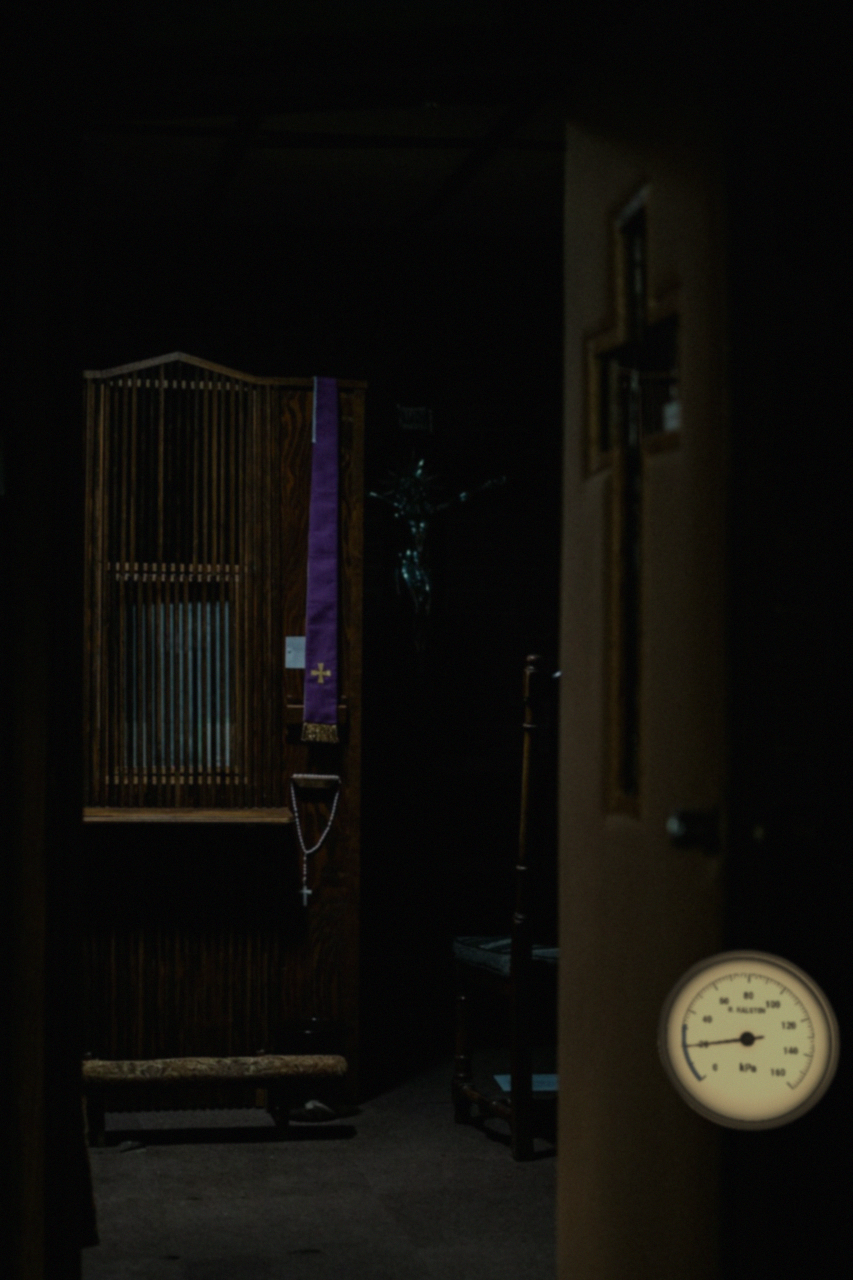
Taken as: 20 kPa
